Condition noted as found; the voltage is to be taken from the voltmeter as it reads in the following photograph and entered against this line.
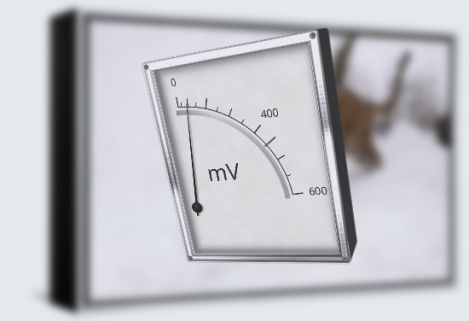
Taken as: 100 mV
